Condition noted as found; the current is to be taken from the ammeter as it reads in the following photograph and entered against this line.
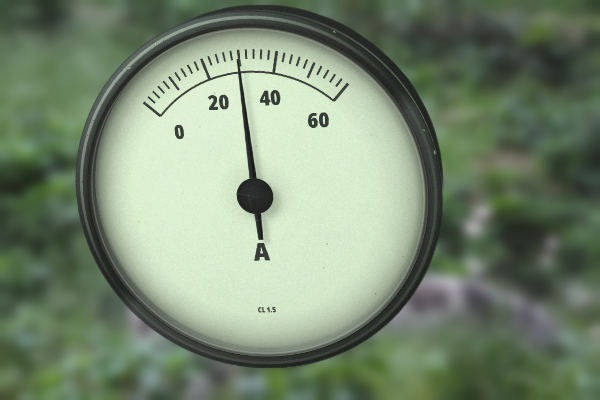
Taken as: 30 A
